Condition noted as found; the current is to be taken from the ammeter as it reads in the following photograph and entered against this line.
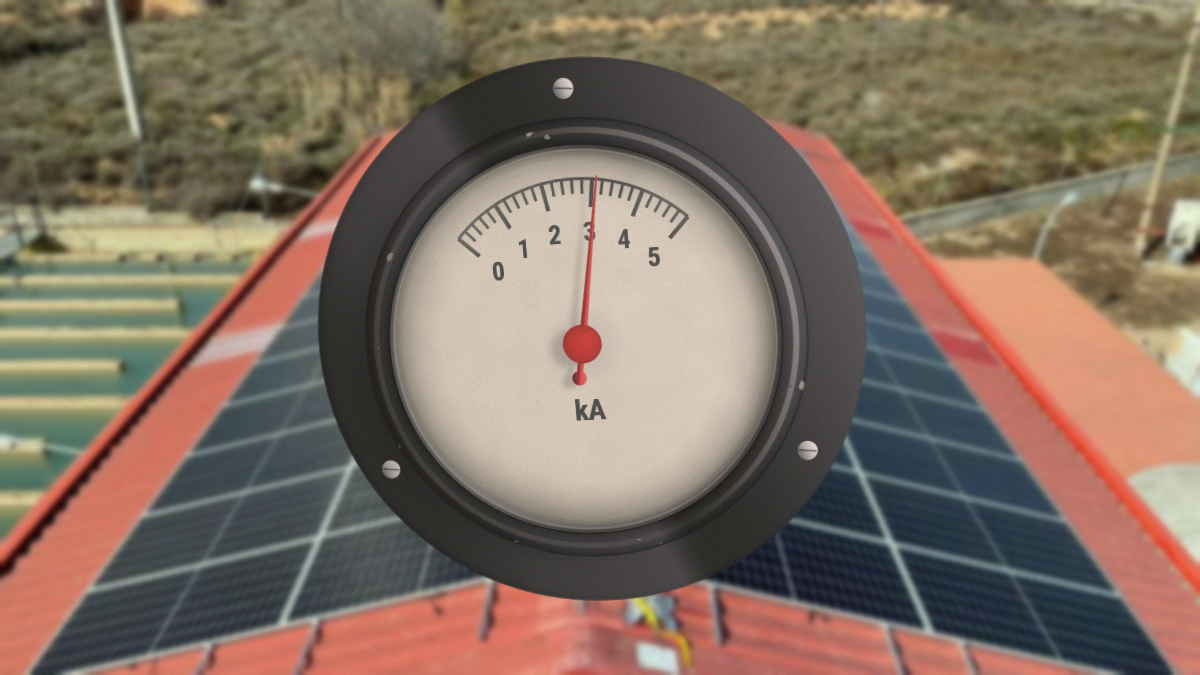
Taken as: 3.1 kA
